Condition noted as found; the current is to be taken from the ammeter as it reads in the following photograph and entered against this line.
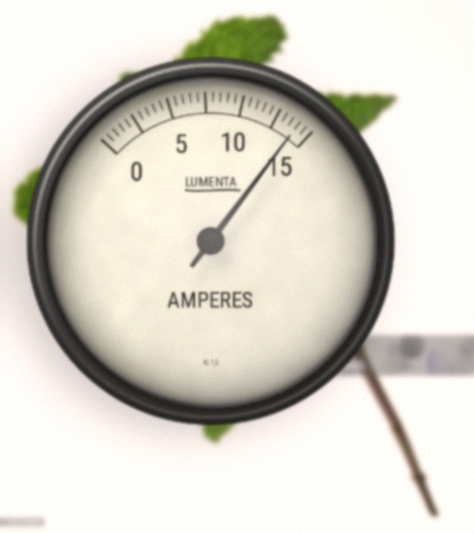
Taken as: 14 A
